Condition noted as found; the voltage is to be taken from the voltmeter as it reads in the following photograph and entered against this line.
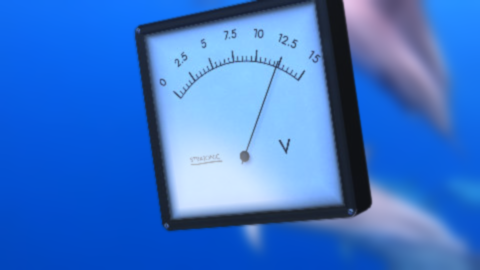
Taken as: 12.5 V
